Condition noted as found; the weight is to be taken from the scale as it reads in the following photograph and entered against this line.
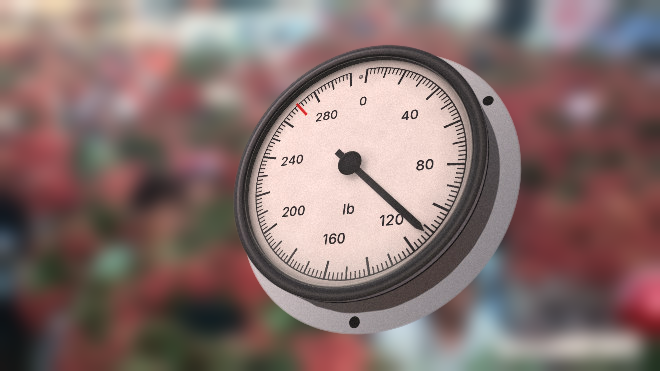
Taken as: 112 lb
